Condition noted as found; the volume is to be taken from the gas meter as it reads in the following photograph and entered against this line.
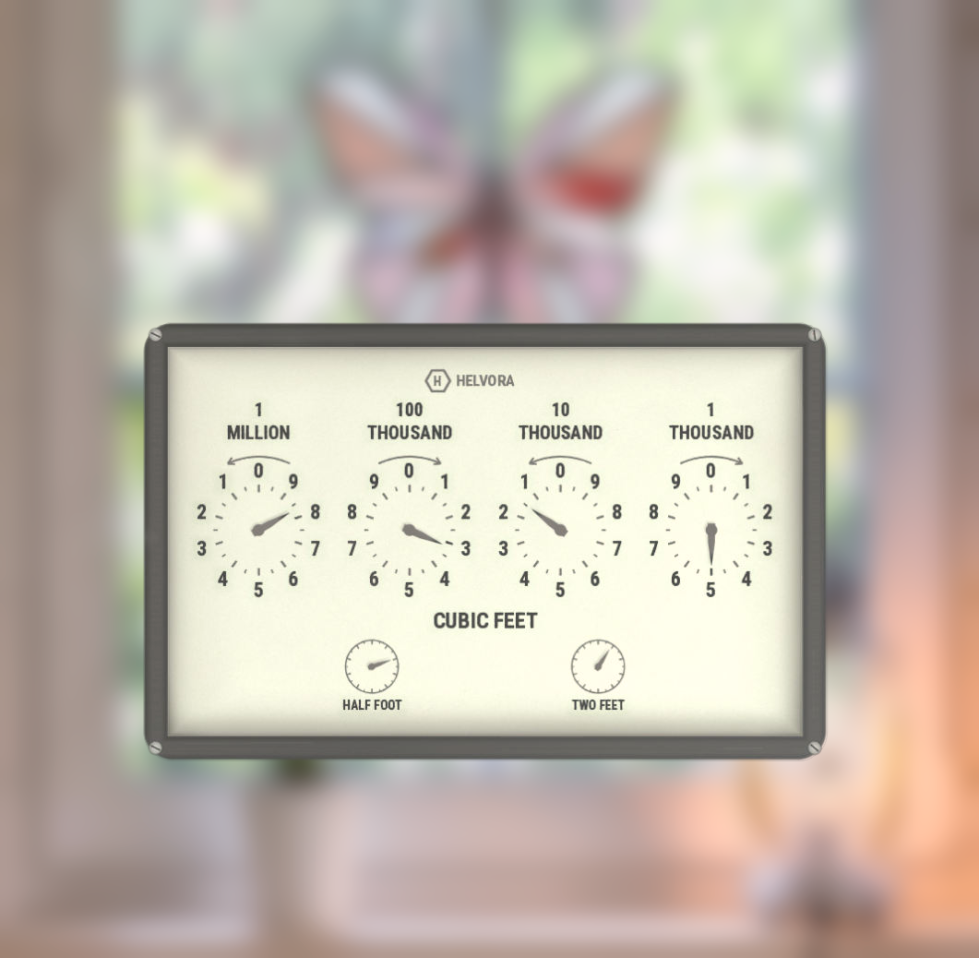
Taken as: 831500 ft³
